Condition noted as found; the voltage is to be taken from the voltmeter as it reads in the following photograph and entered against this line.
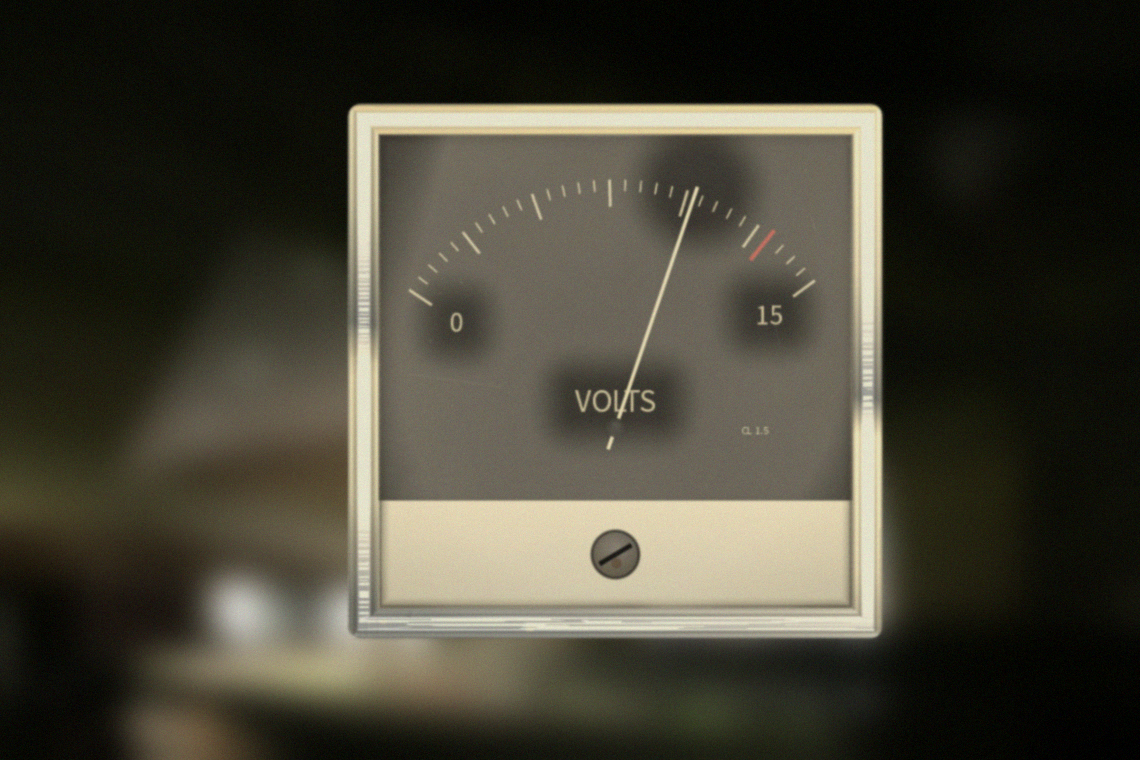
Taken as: 10.25 V
